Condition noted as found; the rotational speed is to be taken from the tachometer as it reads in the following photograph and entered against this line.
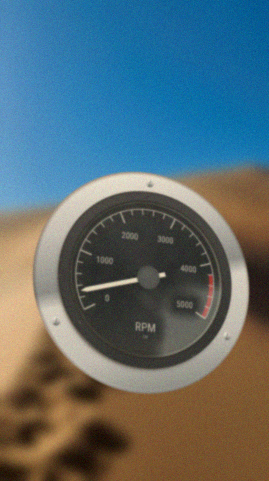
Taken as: 300 rpm
